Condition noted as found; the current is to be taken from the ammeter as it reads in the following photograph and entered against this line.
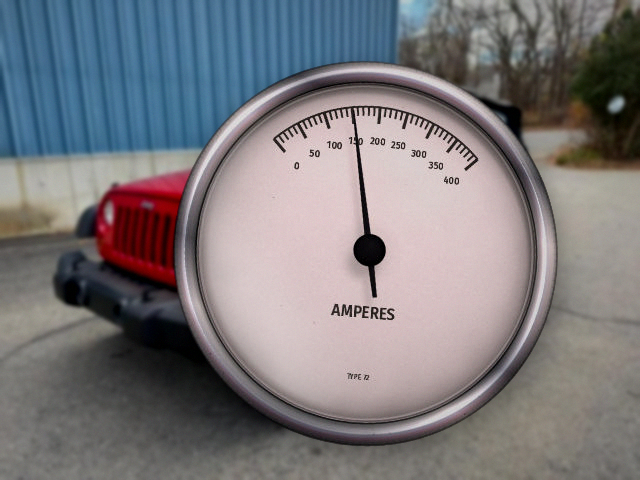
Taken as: 150 A
